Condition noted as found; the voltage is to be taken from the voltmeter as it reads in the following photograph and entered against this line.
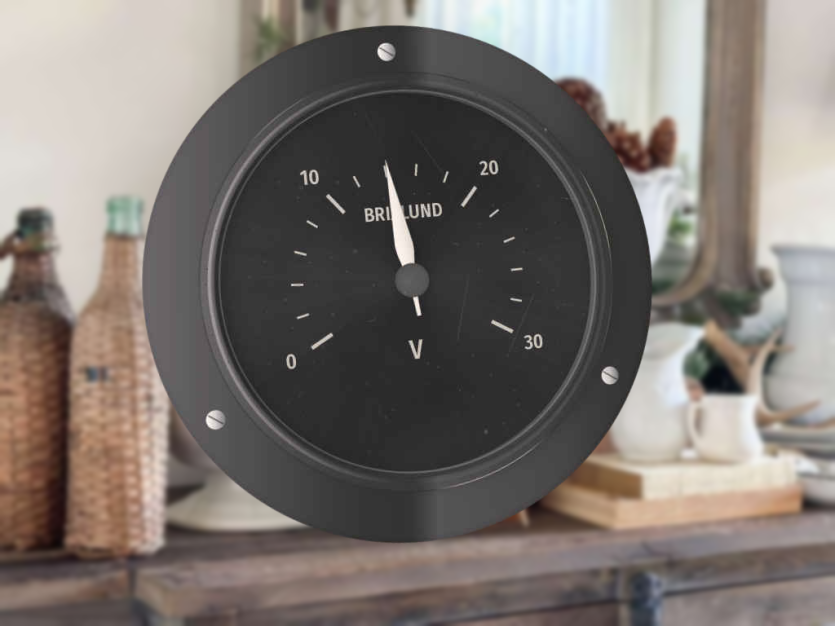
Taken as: 14 V
